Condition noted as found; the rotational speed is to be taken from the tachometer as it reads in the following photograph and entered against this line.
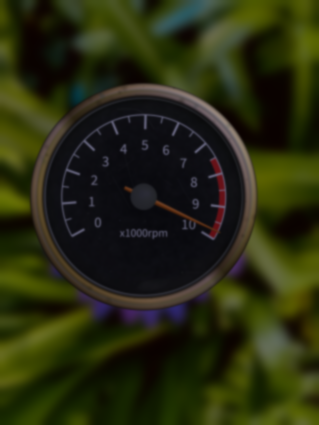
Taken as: 9750 rpm
